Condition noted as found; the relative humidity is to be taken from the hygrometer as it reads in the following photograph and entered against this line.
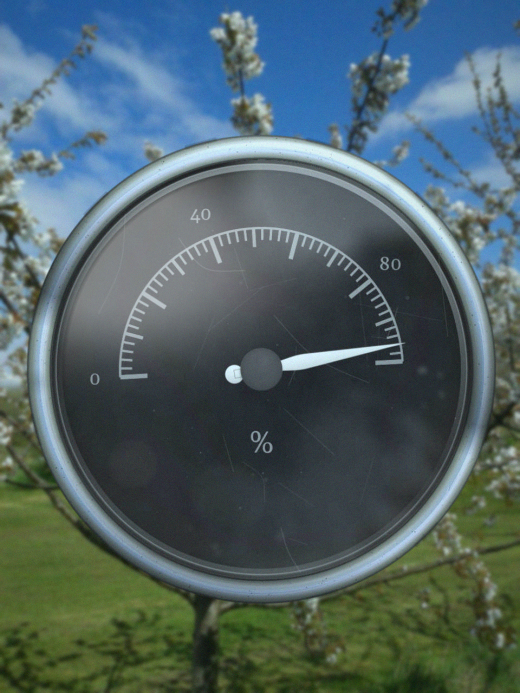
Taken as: 96 %
